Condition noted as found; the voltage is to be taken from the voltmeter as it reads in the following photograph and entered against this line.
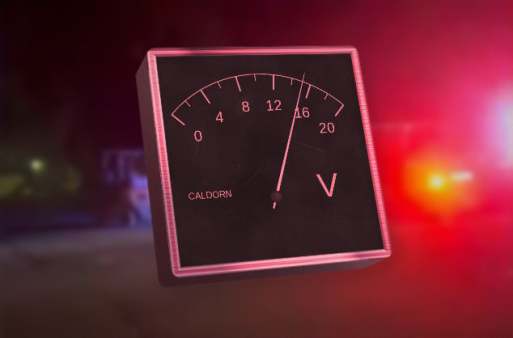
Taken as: 15 V
